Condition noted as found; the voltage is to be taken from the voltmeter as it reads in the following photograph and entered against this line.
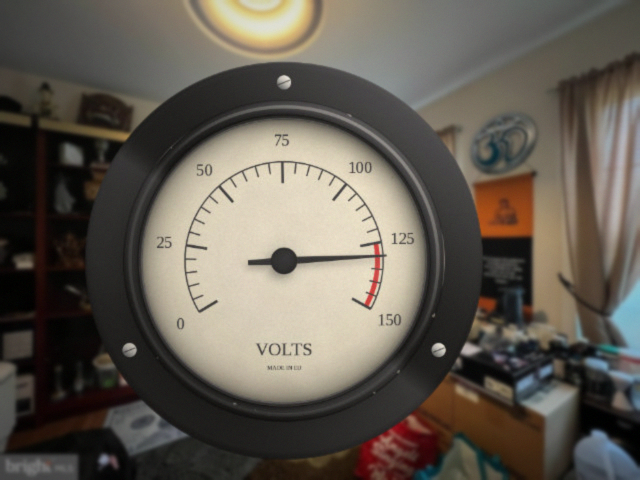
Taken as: 130 V
